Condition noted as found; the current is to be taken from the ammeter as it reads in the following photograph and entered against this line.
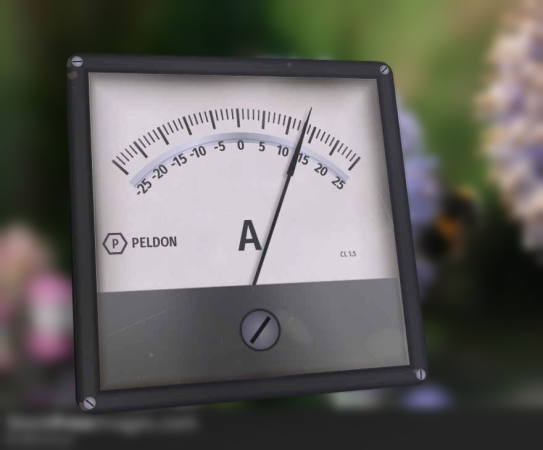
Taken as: 13 A
